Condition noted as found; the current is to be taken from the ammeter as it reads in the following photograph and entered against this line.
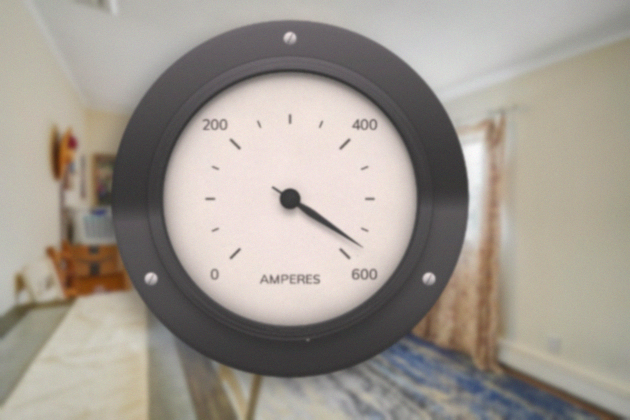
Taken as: 575 A
